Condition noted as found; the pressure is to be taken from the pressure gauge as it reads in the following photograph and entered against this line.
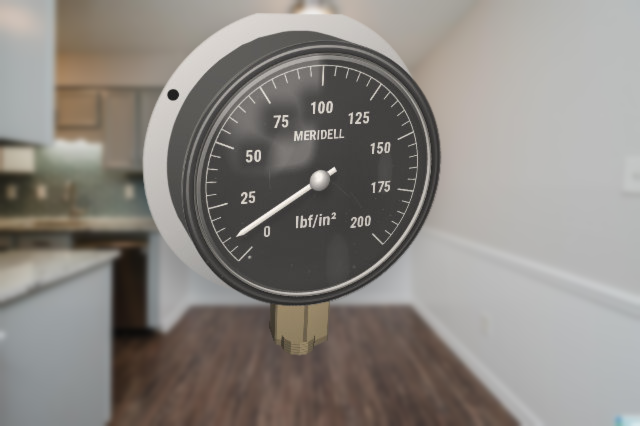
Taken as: 10 psi
